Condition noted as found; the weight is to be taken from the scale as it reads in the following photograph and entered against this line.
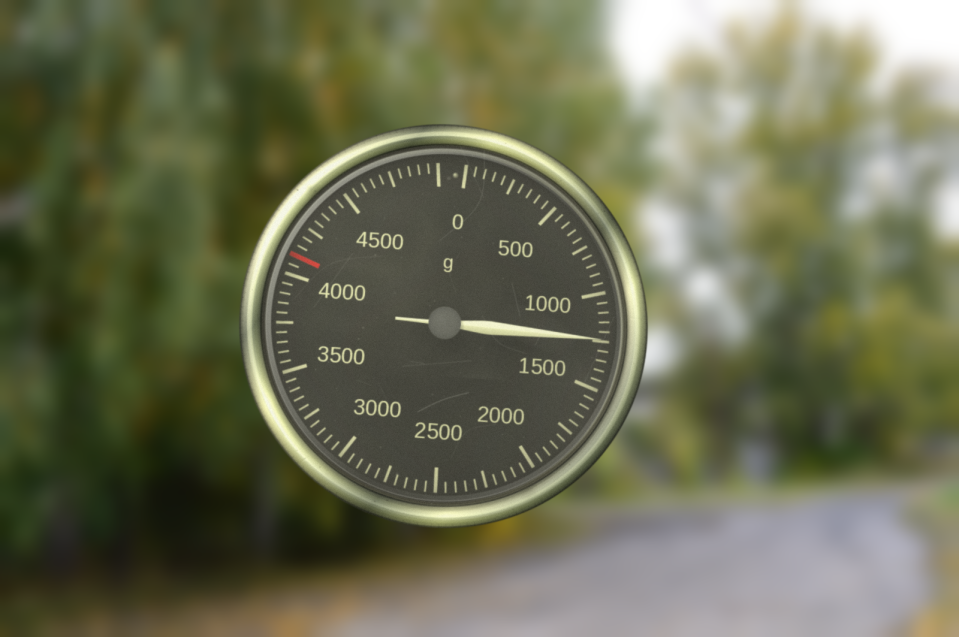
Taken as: 1250 g
